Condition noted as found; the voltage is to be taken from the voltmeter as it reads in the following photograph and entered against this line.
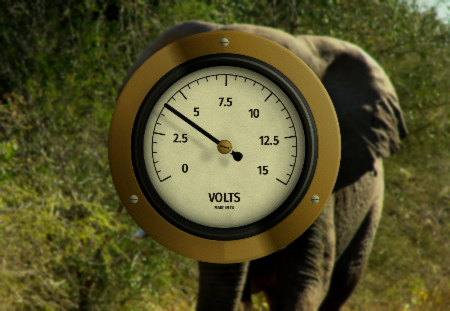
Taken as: 4 V
